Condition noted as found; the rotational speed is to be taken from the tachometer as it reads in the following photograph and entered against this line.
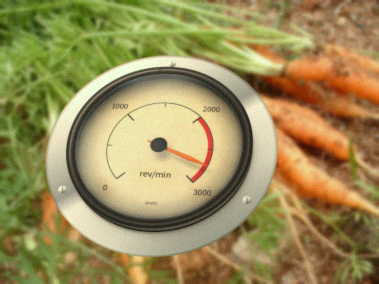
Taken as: 2750 rpm
